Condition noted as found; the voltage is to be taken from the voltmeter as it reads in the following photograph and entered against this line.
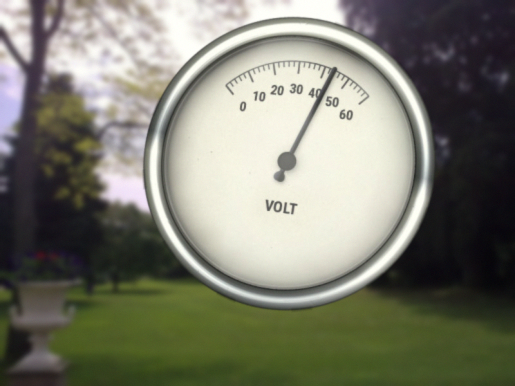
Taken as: 44 V
